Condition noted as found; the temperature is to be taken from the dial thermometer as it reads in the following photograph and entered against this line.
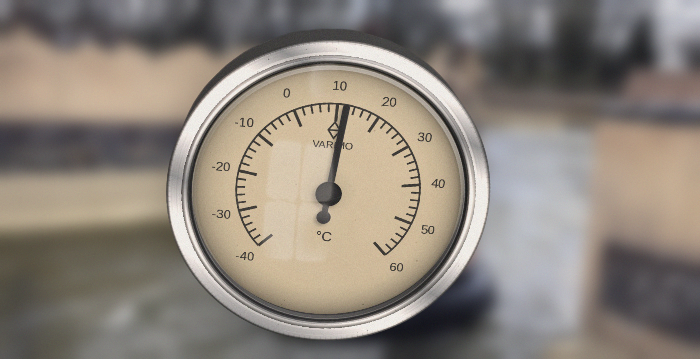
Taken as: 12 °C
